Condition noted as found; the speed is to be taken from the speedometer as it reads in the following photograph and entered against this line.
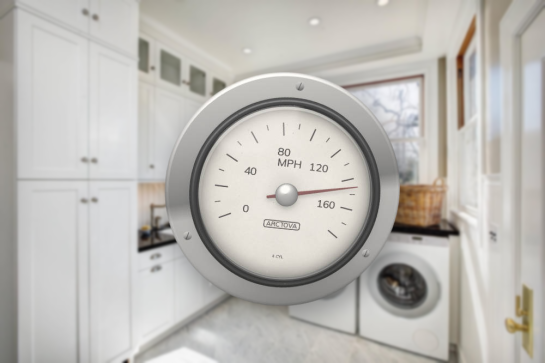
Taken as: 145 mph
